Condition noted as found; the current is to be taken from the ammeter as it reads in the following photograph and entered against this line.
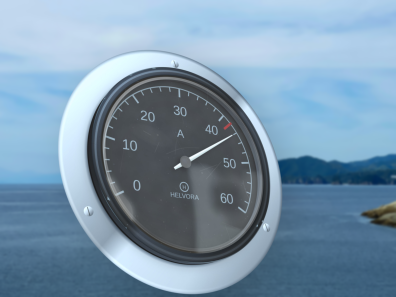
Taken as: 44 A
